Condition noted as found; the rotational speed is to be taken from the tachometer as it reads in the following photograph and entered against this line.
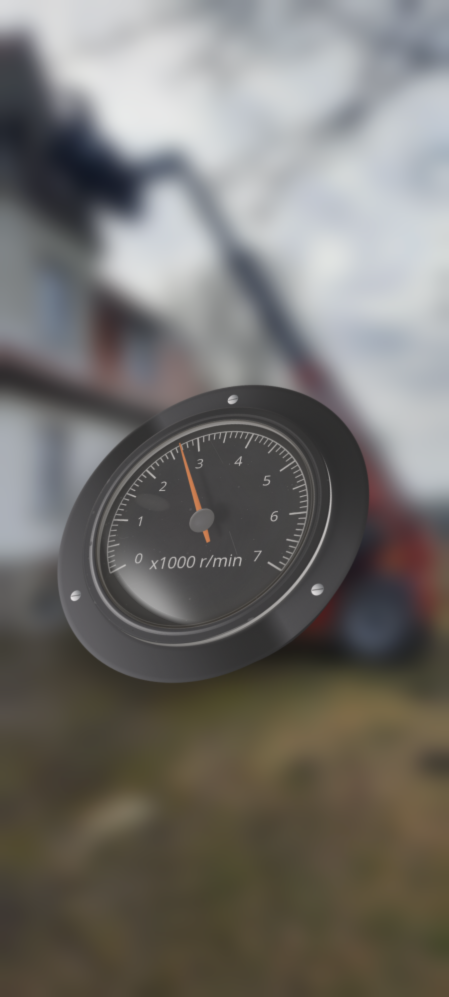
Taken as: 2700 rpm
